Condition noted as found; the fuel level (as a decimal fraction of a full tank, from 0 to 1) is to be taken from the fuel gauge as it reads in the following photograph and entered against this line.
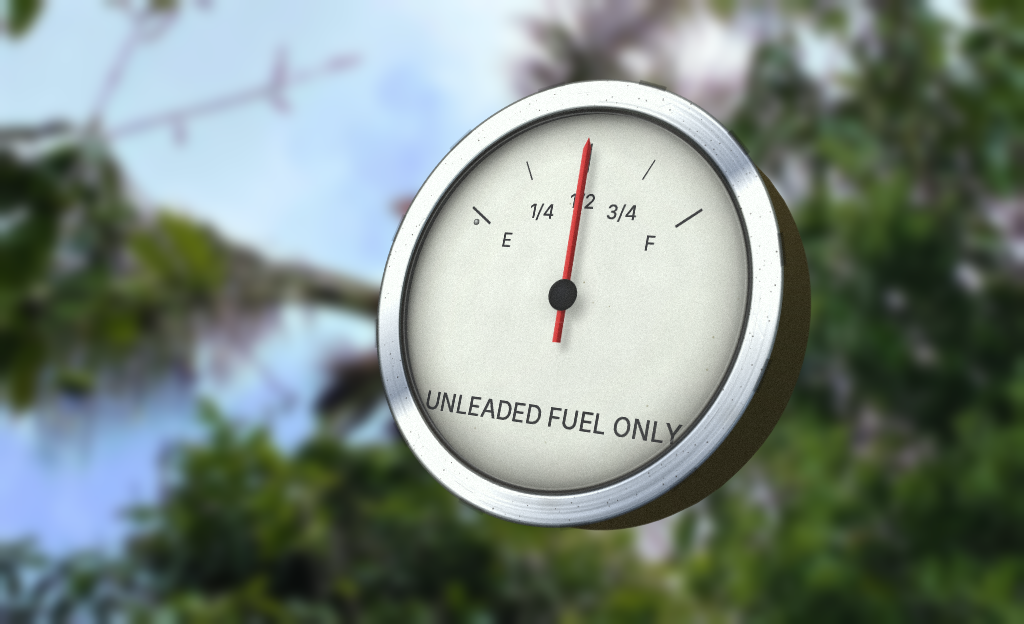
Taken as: 0.5
